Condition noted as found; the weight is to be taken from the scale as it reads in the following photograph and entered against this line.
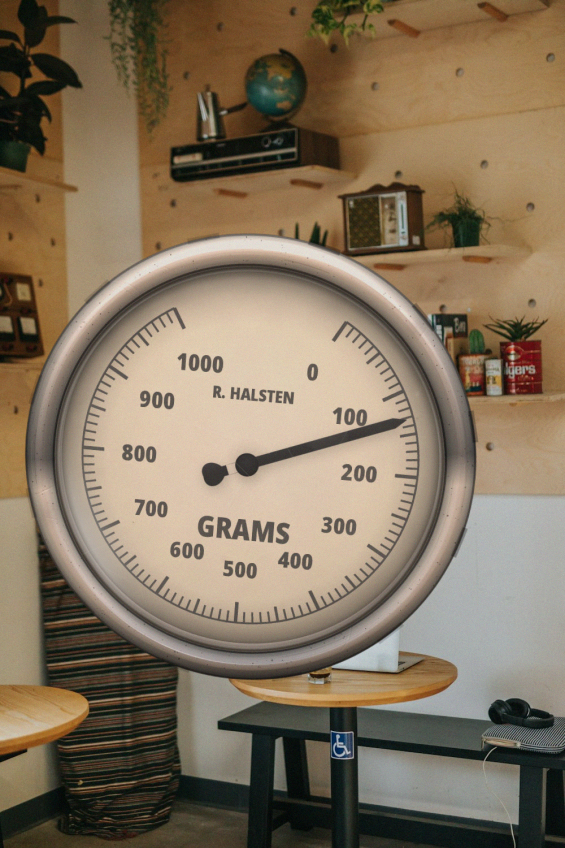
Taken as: 130 g
